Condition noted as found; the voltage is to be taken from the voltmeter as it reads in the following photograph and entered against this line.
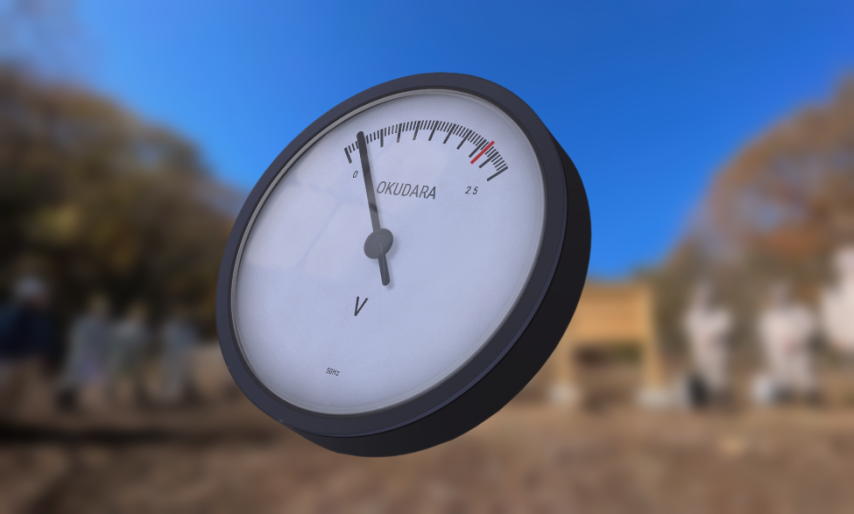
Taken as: 0.25 V
